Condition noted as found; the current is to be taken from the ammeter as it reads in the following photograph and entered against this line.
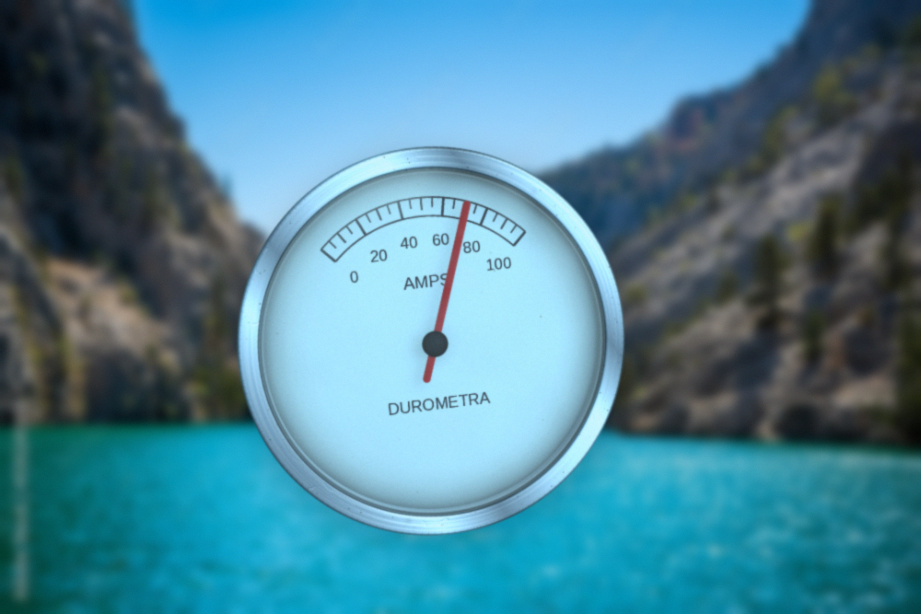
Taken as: 70 A
